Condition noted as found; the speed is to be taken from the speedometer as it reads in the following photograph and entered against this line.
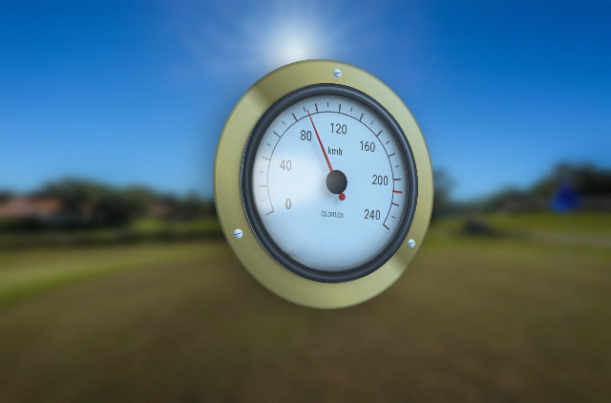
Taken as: 90 km/h
